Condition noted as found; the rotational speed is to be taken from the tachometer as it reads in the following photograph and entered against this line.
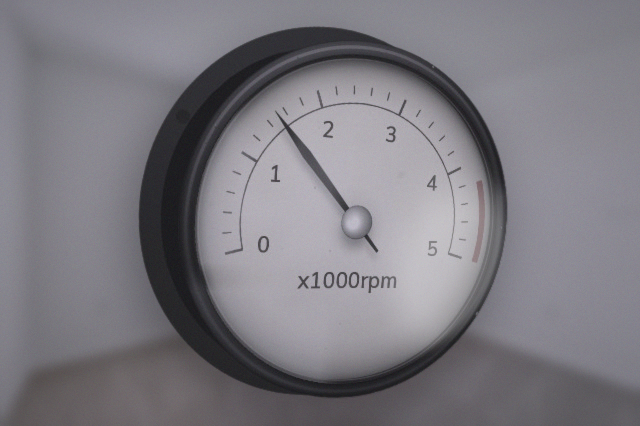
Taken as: 1500 rpm
